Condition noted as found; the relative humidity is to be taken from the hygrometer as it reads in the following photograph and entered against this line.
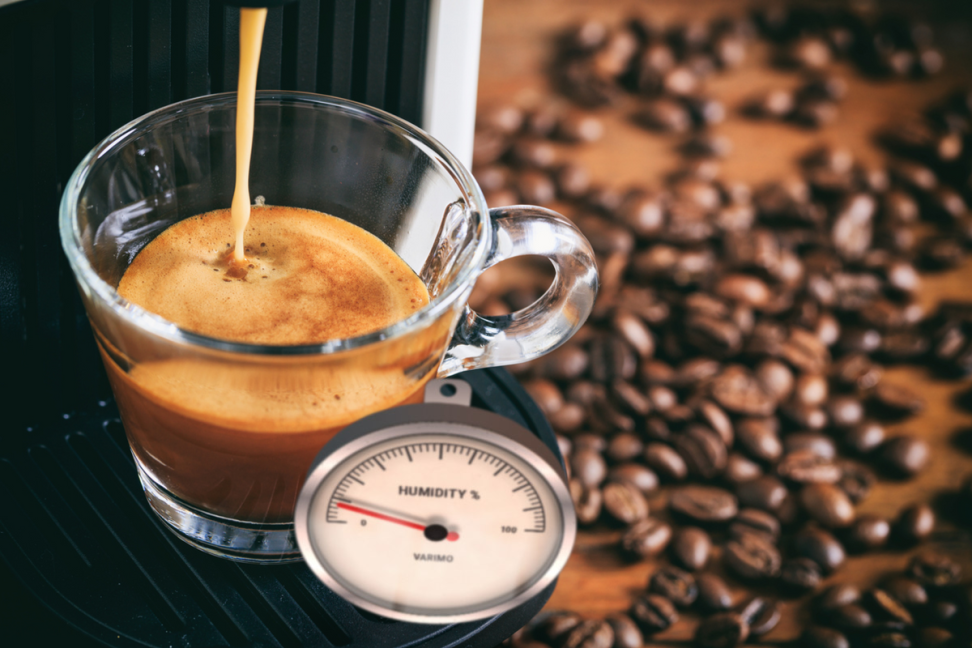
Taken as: 10 %
